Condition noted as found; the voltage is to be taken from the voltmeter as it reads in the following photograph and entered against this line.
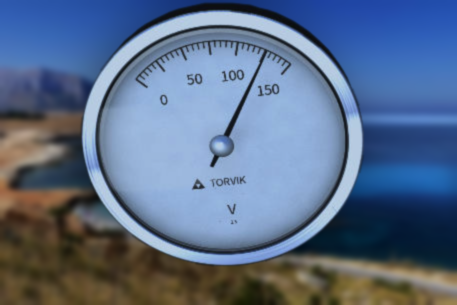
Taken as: 125 V
